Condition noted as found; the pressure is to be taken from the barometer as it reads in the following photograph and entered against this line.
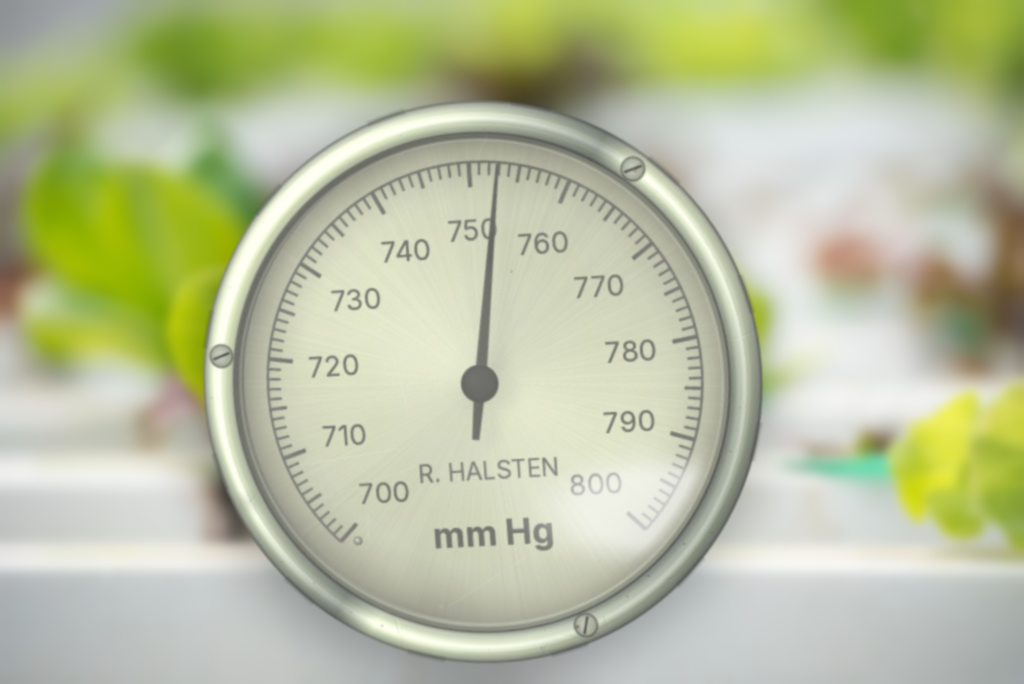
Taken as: 753 mmHg
